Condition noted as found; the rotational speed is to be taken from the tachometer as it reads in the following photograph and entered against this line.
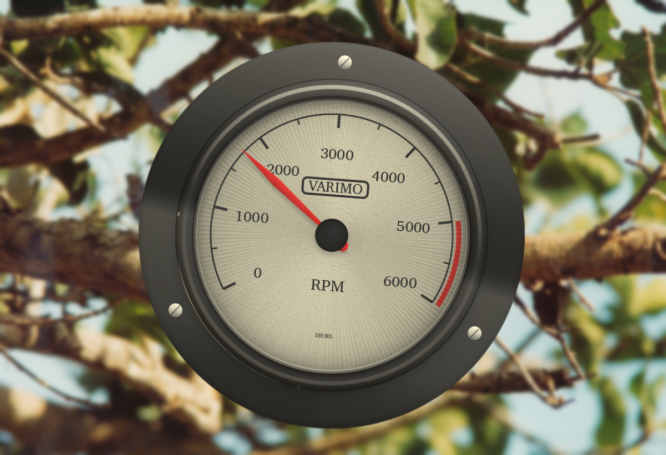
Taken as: 1750 rpm
